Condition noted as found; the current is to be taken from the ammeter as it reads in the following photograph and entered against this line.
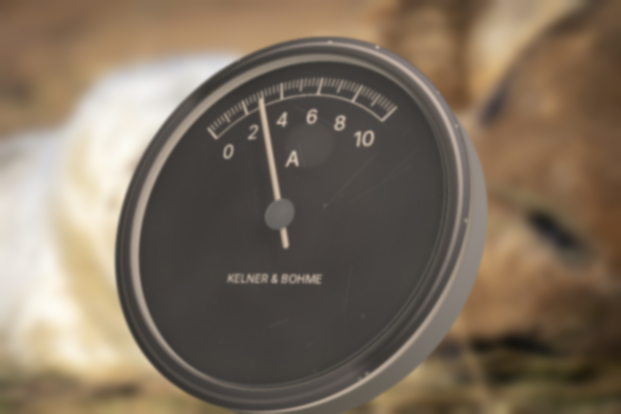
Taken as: 3 A
